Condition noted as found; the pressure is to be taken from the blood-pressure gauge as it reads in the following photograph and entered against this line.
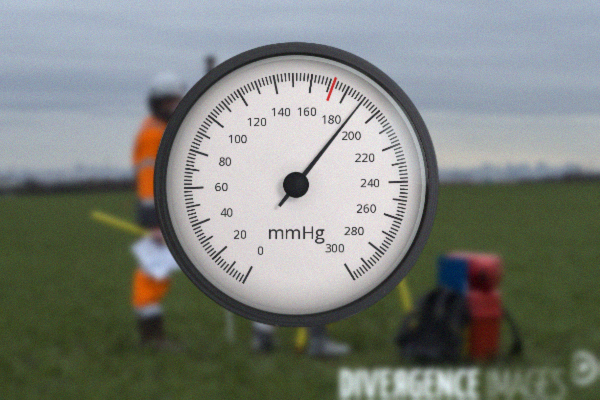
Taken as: 190 mmHg
